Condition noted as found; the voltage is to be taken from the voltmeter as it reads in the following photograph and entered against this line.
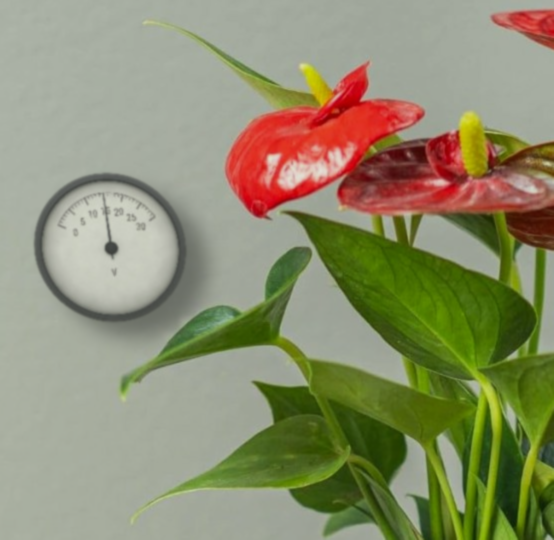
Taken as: 15 V
